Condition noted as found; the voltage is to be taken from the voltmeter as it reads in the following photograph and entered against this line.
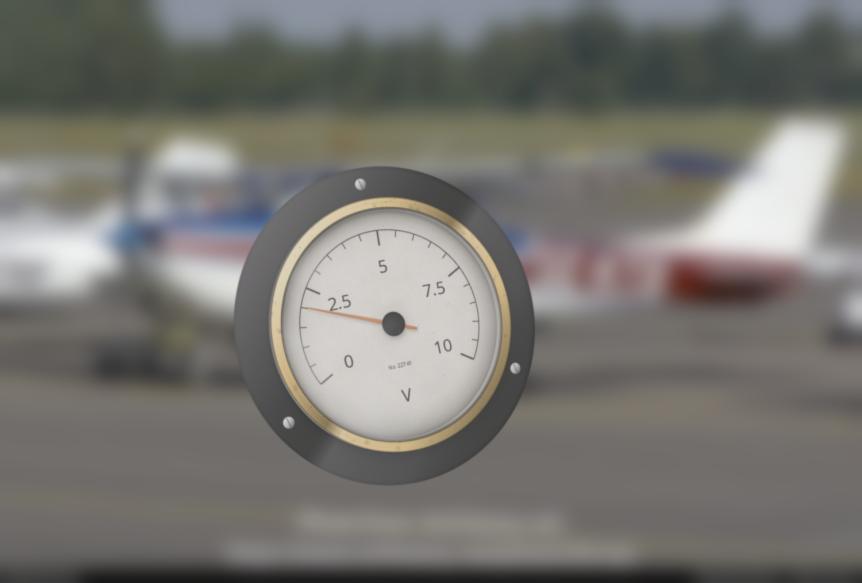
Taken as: 2 V
